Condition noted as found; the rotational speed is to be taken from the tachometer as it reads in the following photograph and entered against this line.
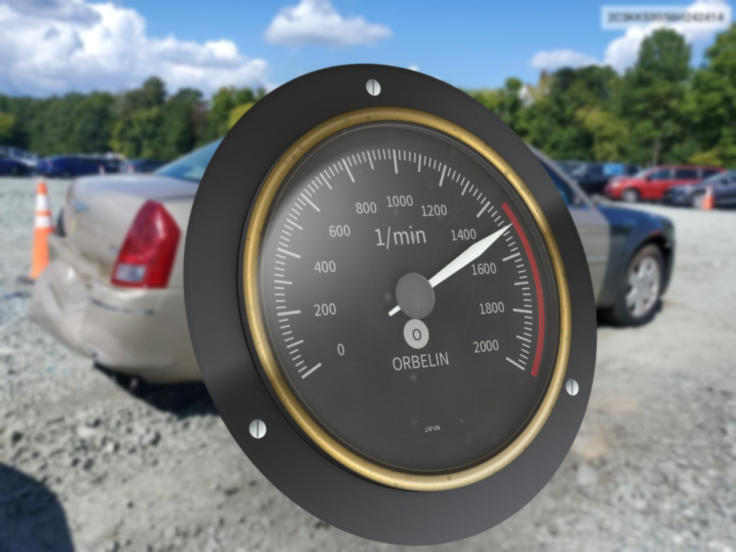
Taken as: 1500 rpm
